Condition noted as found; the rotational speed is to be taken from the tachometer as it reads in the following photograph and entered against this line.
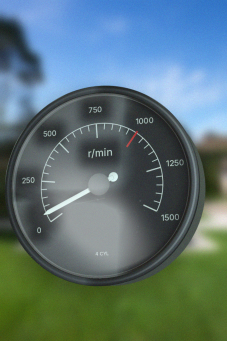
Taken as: 50 rpm
